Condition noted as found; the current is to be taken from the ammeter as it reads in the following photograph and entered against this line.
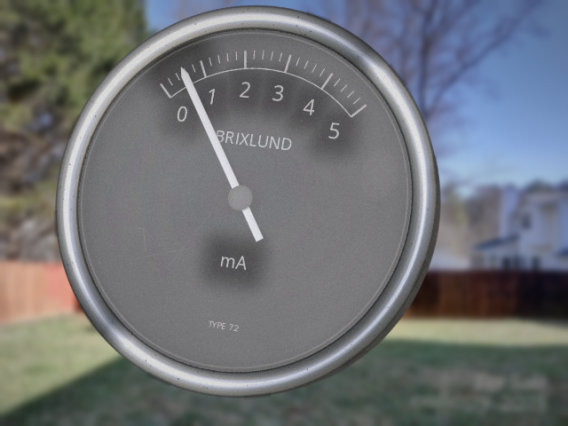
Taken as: 0.6 mA
